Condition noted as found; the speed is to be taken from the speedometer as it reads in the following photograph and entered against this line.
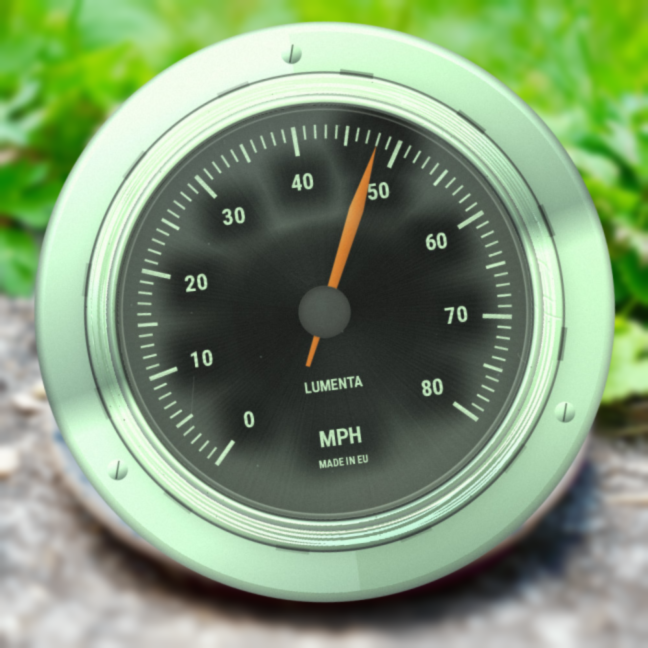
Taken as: 48 mph
